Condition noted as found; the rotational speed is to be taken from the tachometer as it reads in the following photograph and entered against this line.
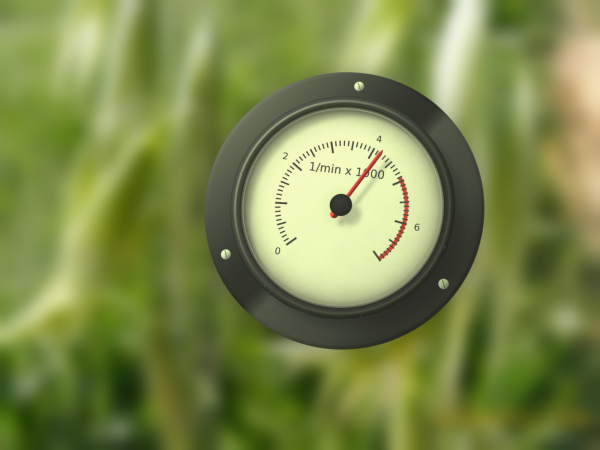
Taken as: 4200 rpm
